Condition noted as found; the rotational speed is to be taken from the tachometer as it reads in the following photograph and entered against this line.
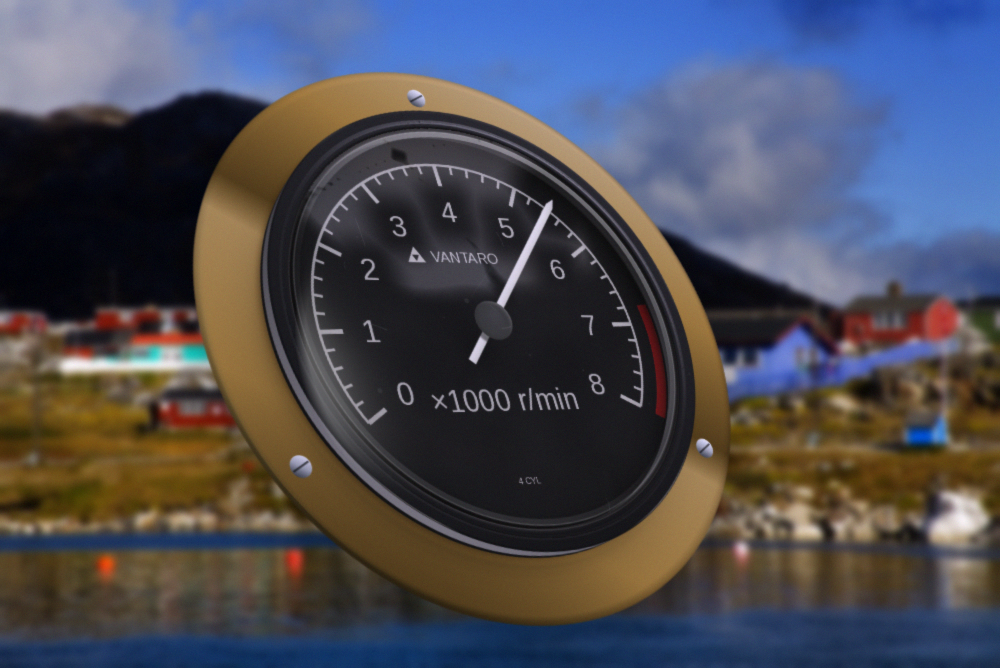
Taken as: 5400 rpm
